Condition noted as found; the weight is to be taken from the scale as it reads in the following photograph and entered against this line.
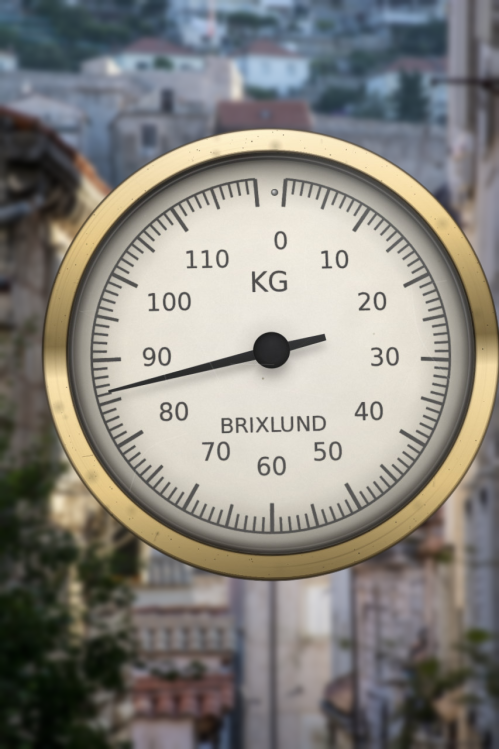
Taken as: 86 kg
